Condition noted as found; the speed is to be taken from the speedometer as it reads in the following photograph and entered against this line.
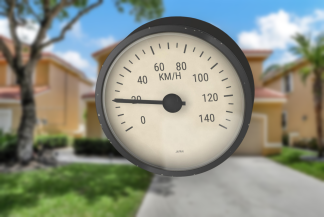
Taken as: 20 km/h
